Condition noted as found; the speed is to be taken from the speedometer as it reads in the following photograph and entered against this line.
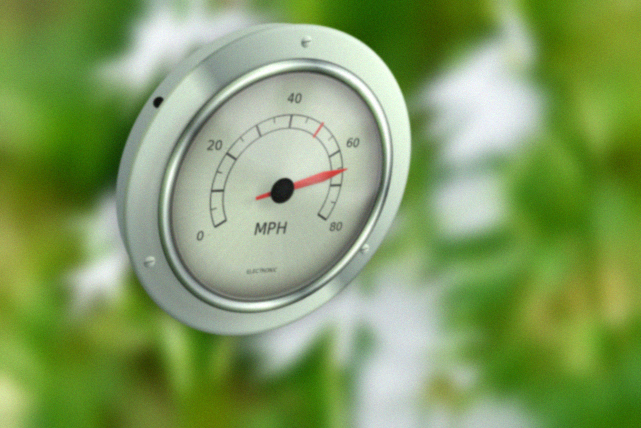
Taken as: 65 mph
